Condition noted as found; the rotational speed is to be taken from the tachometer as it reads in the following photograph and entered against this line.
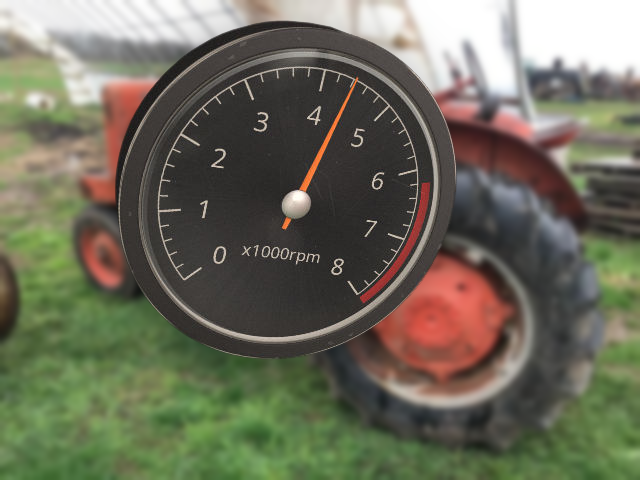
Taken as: 4400 rpm
